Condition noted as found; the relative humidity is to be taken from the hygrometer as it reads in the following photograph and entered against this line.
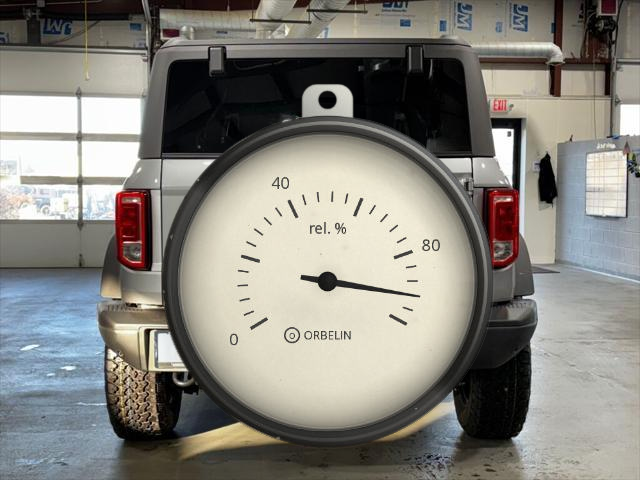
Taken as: 92 %
